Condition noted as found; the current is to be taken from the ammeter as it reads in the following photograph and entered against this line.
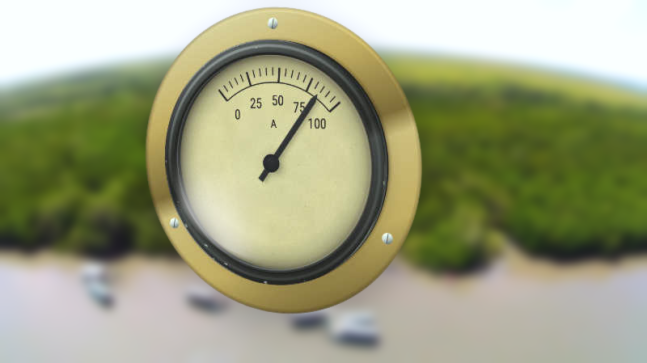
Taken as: 85 A
